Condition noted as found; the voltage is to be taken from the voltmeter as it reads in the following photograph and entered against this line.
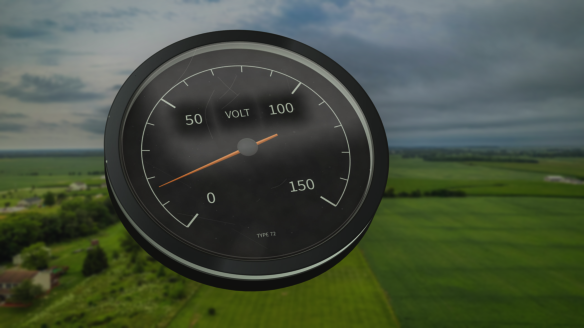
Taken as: 15 V
